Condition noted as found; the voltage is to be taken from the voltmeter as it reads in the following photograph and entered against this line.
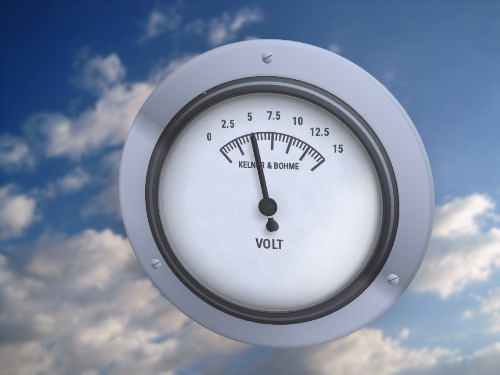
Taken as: 5 V
